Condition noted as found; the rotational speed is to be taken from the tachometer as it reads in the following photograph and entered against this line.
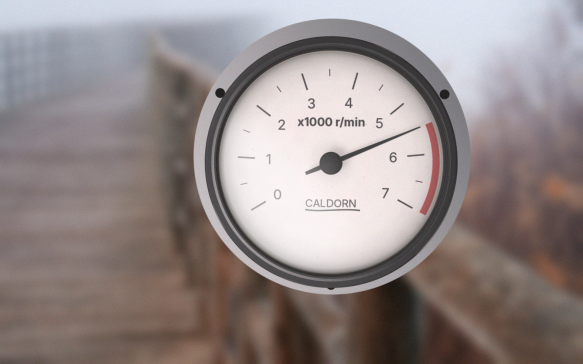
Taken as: 5500 rpm
